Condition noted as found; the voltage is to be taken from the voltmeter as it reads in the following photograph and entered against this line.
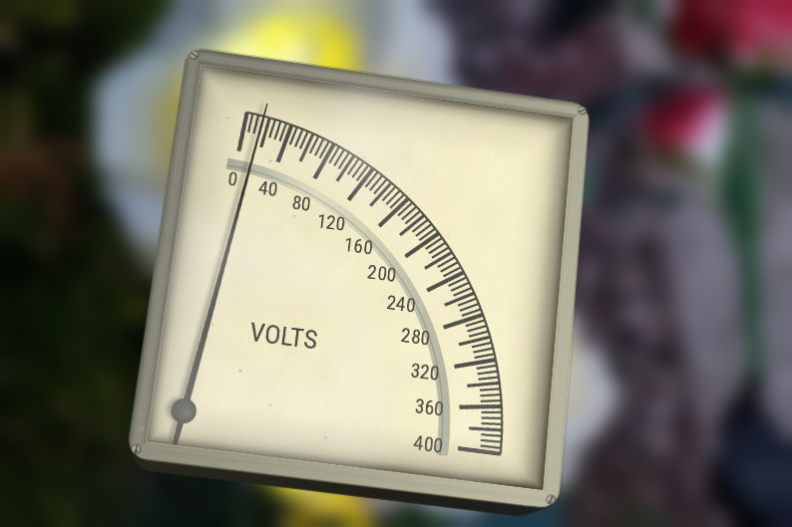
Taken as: 15 V
